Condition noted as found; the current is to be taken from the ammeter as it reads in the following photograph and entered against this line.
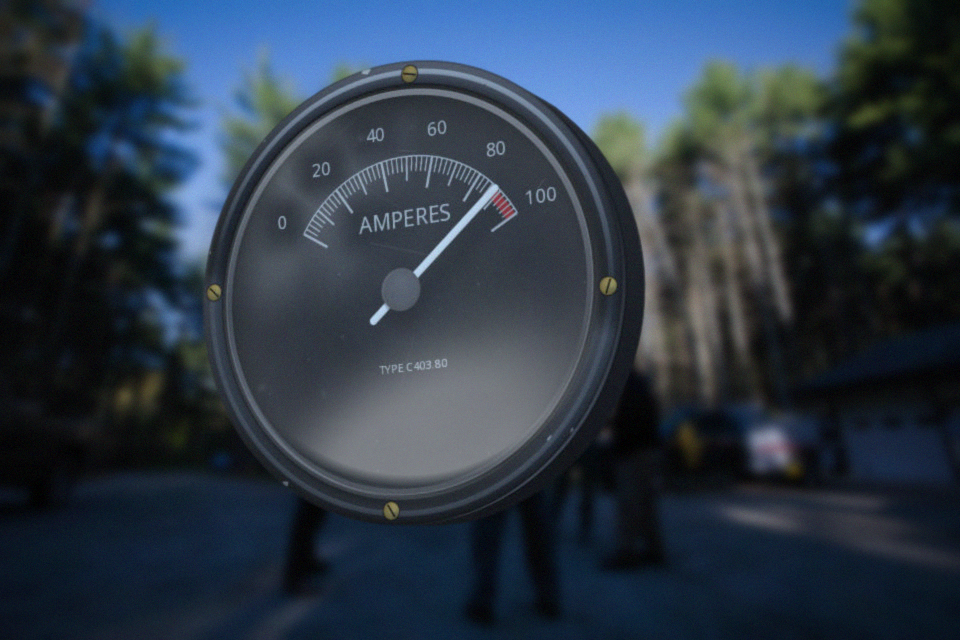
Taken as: 90 A
